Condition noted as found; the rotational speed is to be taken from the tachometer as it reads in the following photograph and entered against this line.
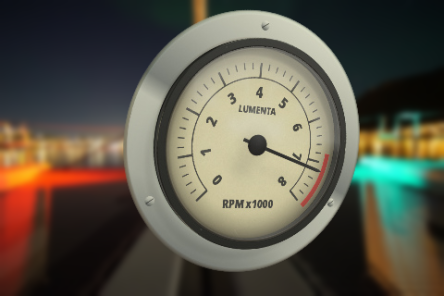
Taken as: 7200 rpm
